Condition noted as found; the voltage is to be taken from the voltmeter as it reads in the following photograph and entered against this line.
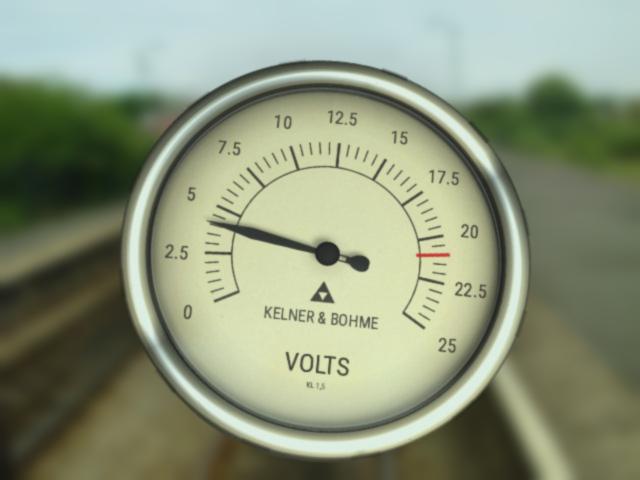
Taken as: 4 V
